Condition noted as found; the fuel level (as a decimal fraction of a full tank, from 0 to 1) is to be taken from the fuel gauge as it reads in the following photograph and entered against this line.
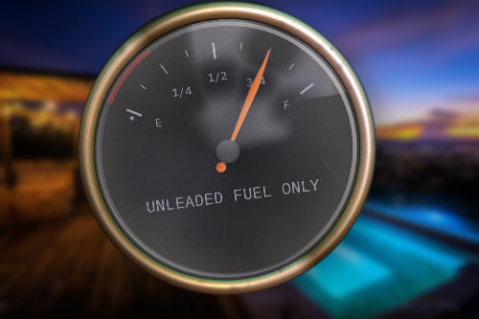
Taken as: 0.75
